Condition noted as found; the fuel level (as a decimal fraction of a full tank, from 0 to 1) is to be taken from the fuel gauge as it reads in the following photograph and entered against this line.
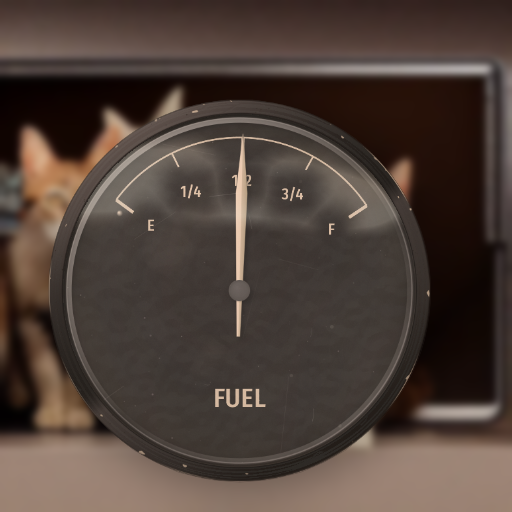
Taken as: 0.5
